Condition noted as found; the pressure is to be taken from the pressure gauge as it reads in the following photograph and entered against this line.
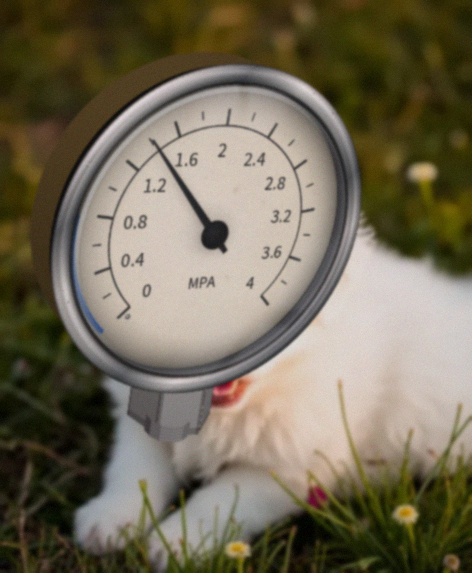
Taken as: 1.4 MPa
